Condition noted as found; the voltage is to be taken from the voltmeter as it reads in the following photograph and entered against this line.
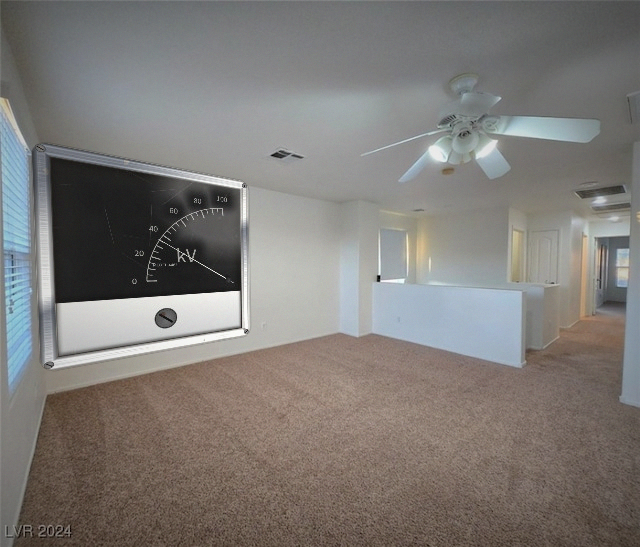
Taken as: 35 kV
